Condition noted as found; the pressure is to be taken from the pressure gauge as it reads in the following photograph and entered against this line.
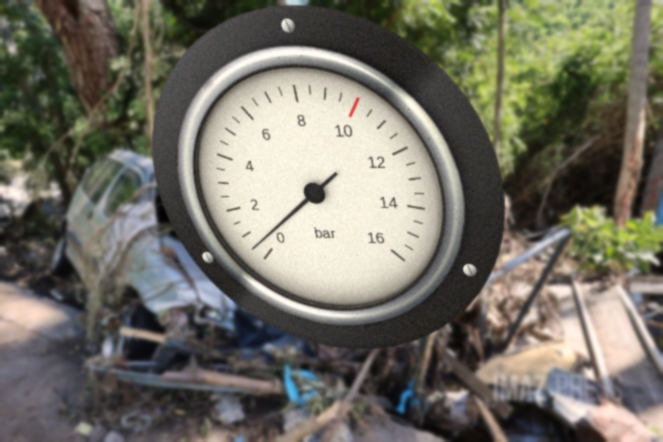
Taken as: 0.5 bar
